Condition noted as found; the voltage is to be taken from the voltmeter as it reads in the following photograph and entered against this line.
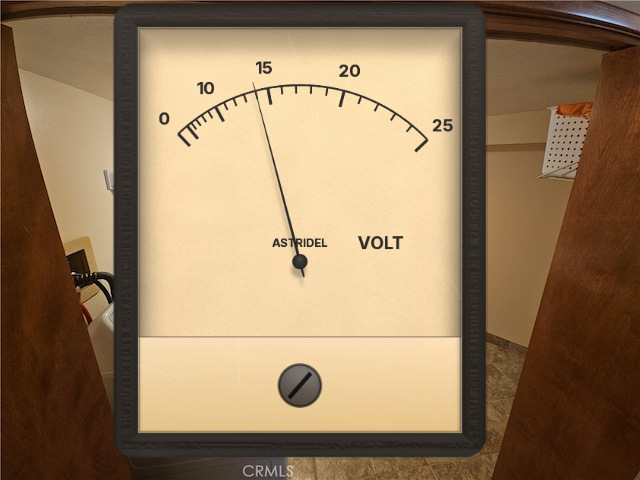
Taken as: 14 V
